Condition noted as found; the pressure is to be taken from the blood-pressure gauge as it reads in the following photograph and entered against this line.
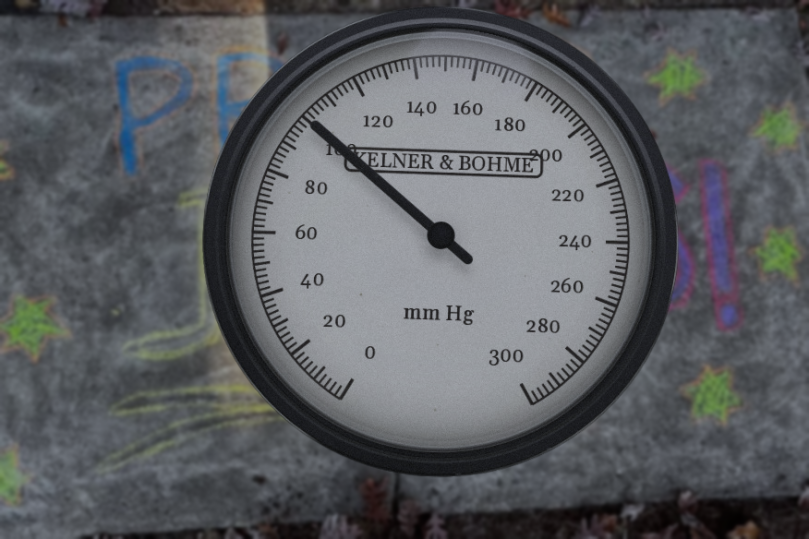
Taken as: 100 mmHg
